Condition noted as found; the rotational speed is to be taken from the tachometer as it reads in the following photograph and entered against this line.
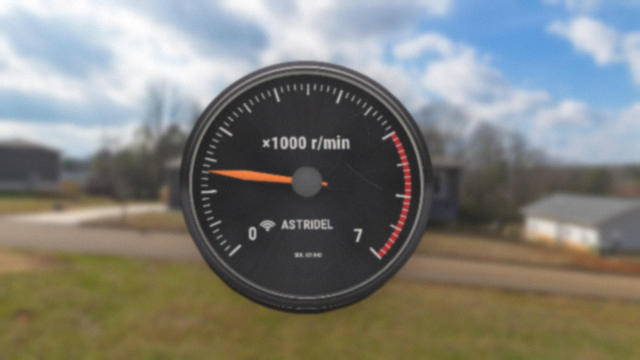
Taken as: 1300 rpm
